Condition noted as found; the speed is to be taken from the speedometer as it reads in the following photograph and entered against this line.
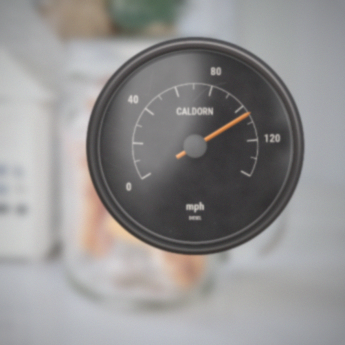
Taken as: 105 mph
